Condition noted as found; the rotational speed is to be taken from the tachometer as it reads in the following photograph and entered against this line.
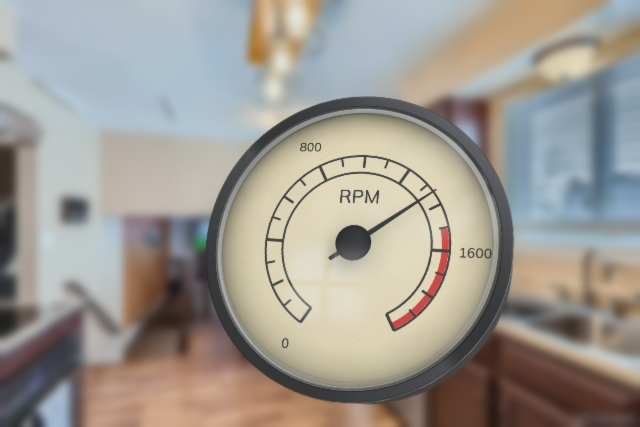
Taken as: 1350 rpm
